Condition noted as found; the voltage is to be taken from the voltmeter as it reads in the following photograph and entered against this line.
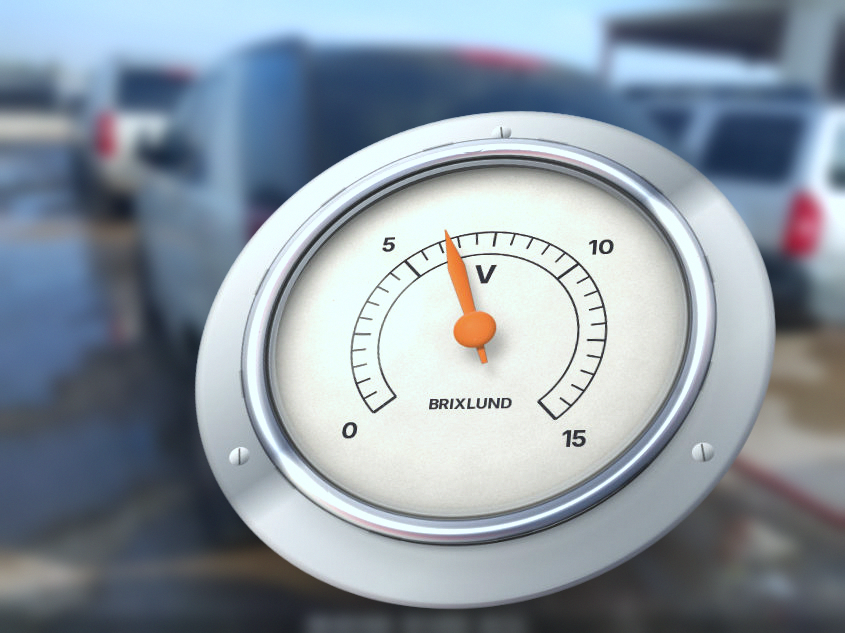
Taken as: 6.25 V
